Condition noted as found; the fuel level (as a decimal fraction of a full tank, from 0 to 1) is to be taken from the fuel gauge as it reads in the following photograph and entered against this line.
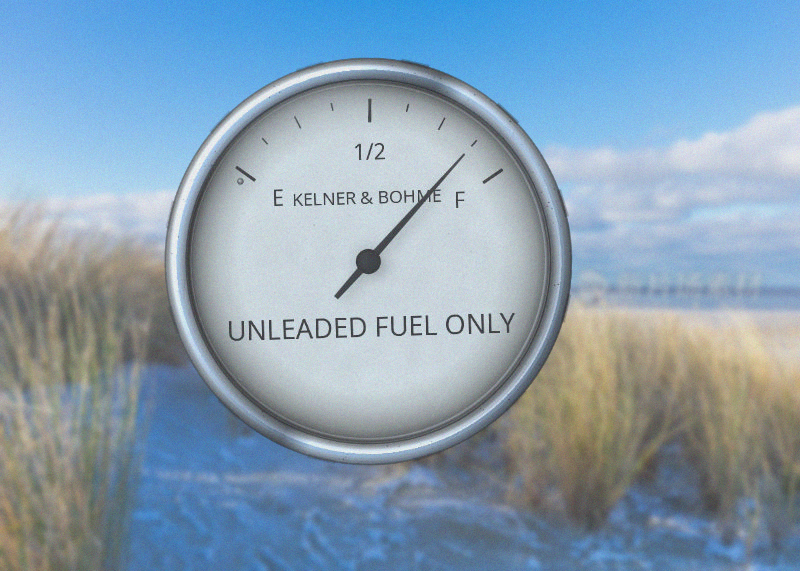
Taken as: 0.875
